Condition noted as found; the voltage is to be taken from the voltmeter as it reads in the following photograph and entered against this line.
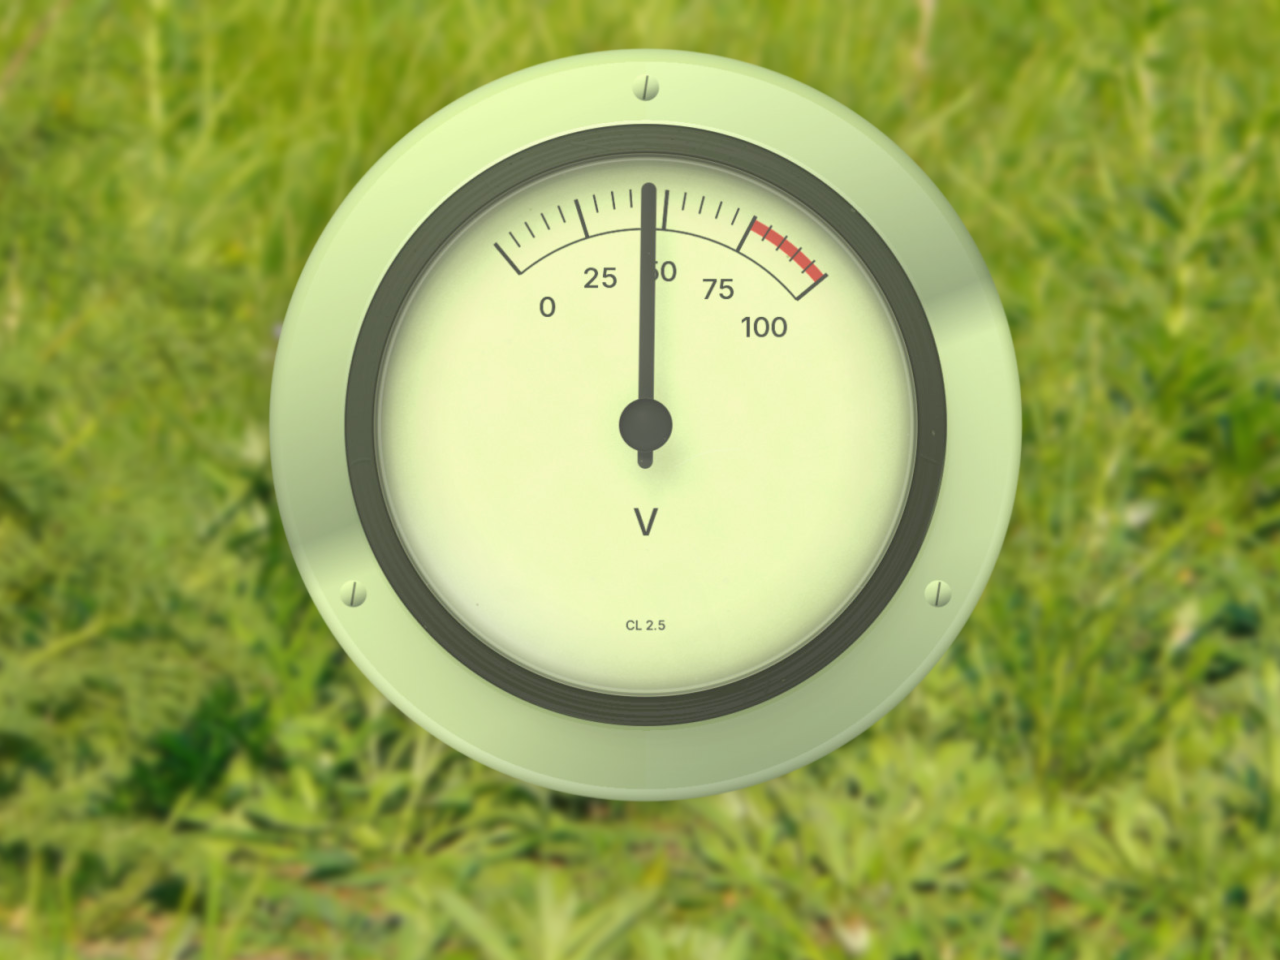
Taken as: 45 V
